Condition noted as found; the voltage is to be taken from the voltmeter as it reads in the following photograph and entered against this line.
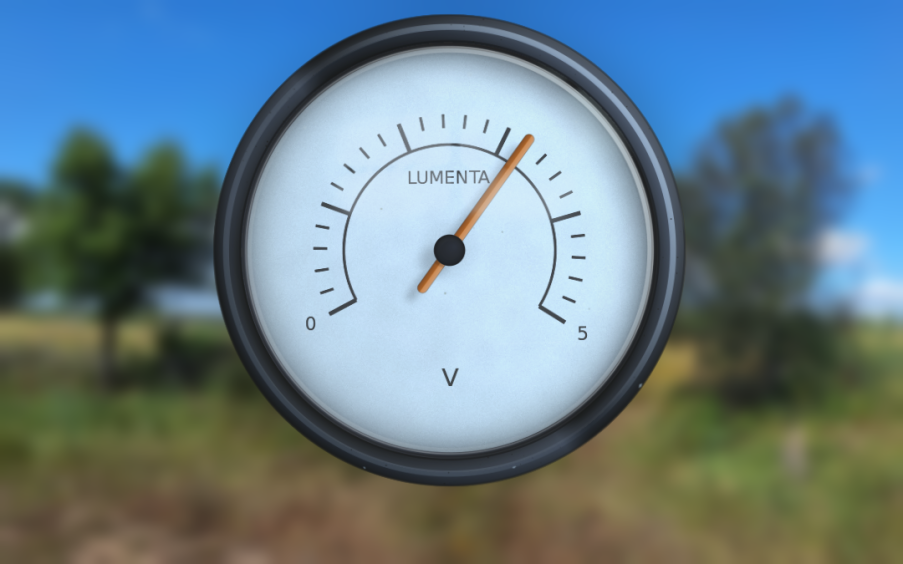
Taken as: 3.2 V
